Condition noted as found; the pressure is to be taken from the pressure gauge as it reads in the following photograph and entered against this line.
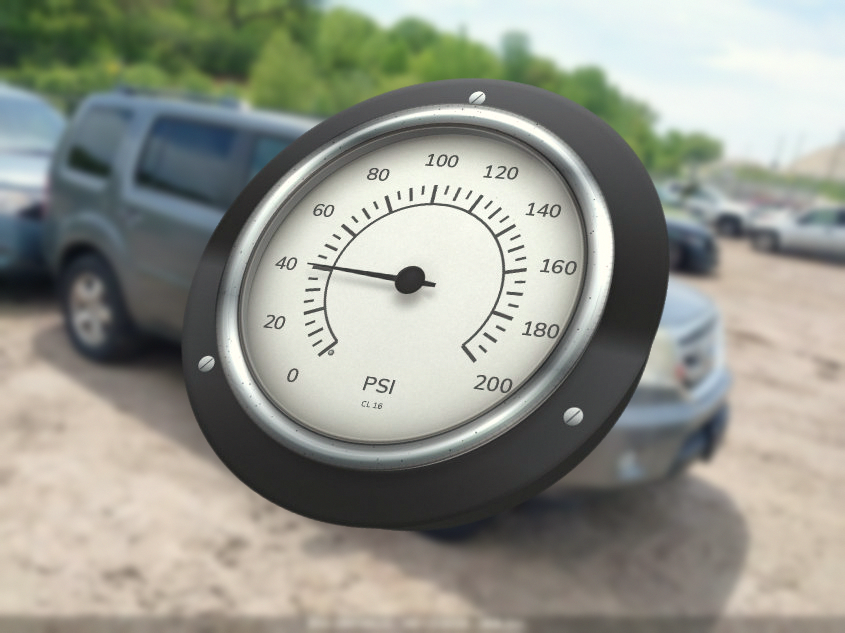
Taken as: 40 psi
